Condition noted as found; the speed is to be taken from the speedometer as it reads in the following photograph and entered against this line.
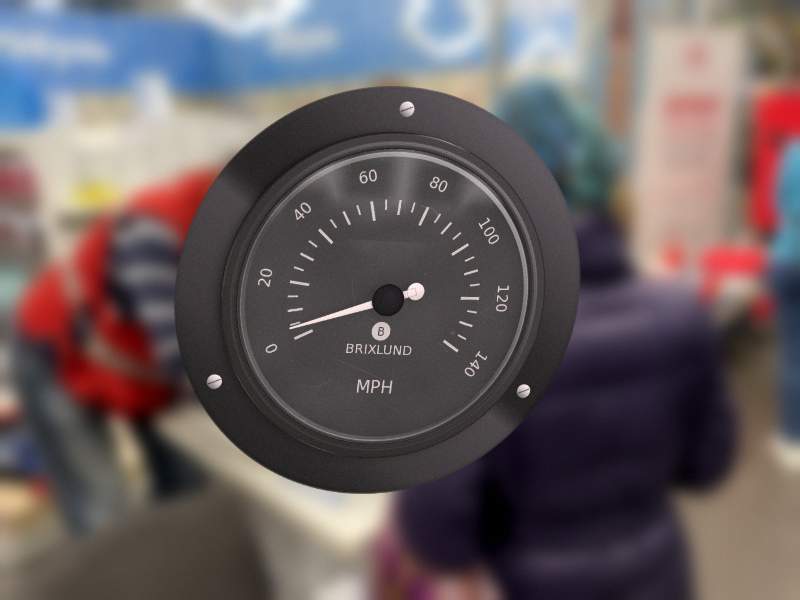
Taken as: 5 mph
